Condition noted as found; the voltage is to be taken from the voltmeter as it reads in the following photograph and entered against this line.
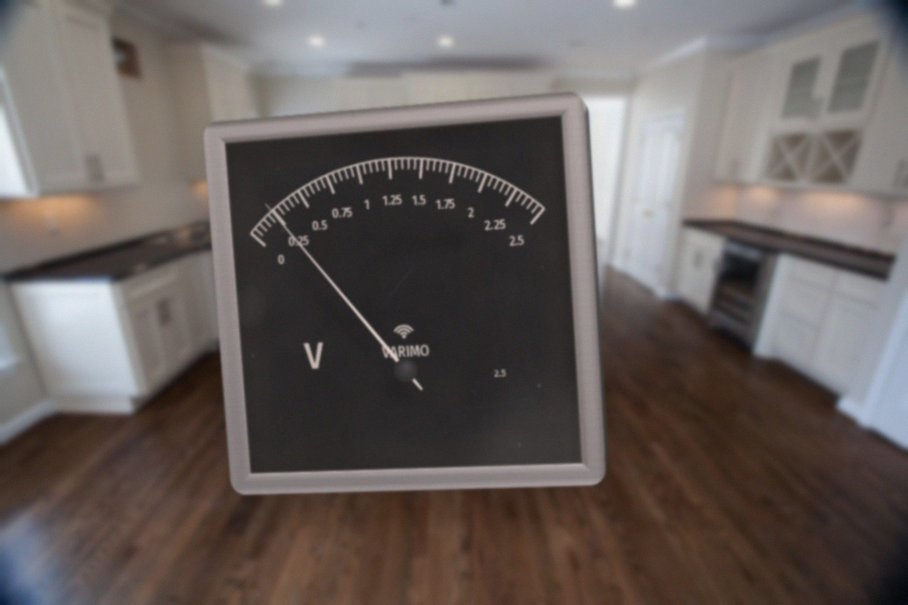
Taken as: 0.25 V
